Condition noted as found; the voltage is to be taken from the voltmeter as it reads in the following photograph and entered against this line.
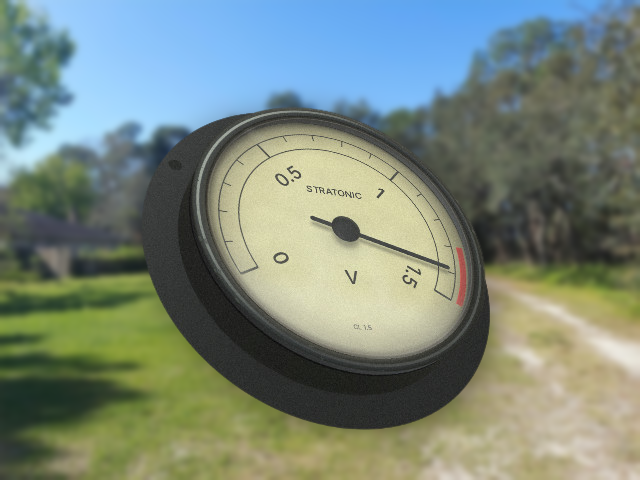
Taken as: 1.4 V
